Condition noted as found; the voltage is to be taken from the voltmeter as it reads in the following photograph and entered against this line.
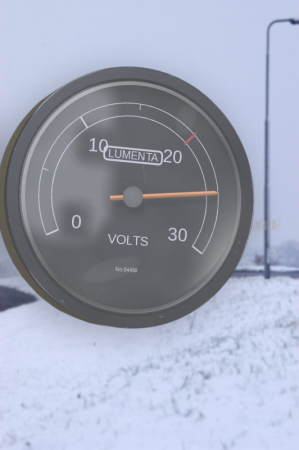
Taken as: 25 V
